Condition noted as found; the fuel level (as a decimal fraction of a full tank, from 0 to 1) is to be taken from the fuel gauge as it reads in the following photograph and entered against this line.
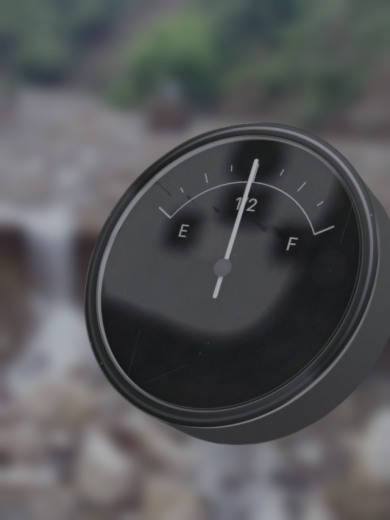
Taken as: 0.5
